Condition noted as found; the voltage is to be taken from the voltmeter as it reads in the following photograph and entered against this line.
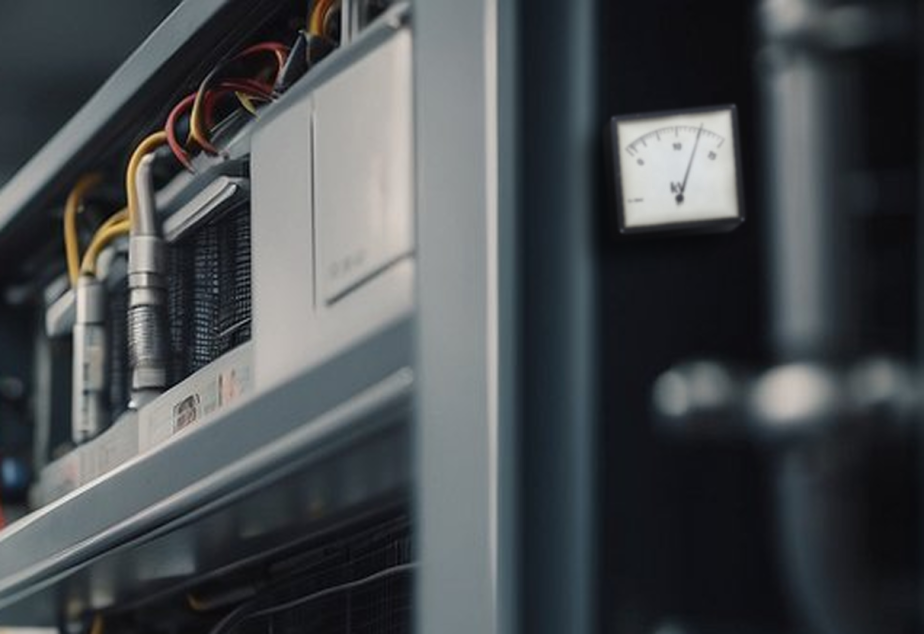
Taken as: 12.5 kV
